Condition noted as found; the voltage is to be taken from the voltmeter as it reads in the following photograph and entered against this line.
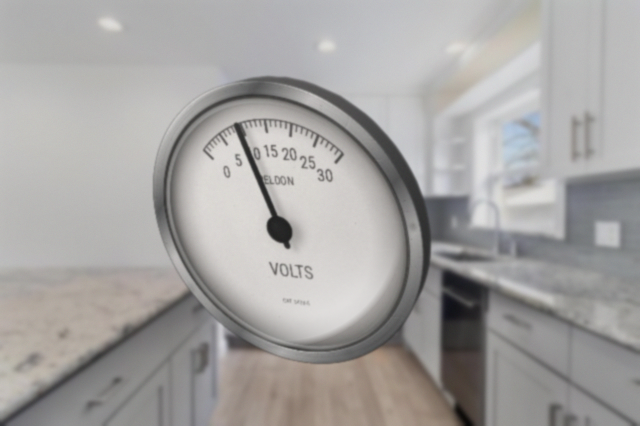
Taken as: 10 V
